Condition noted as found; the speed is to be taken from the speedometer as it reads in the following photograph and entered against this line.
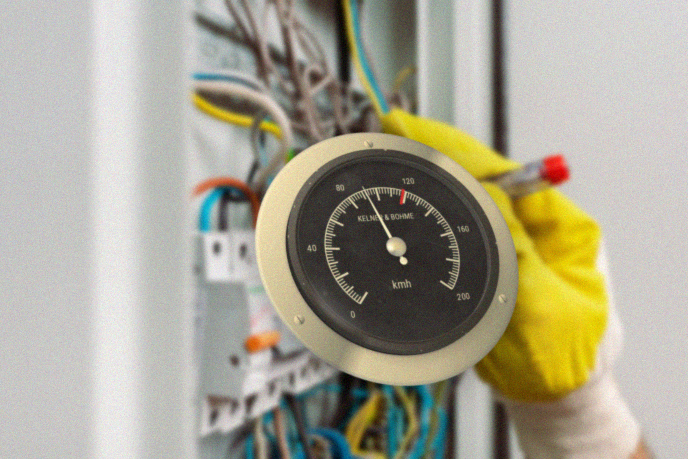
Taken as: 90 km/h
